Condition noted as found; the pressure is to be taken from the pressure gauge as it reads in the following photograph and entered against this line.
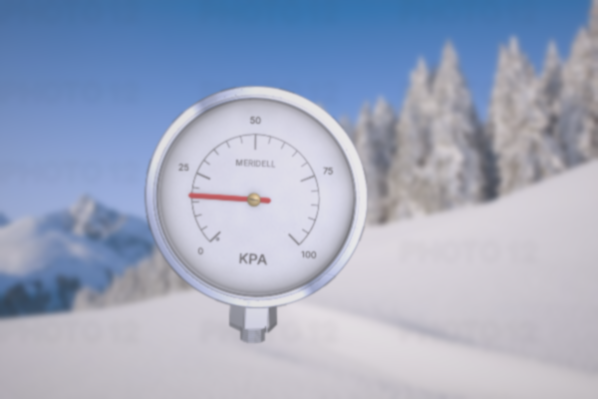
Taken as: 17.5 kPa
